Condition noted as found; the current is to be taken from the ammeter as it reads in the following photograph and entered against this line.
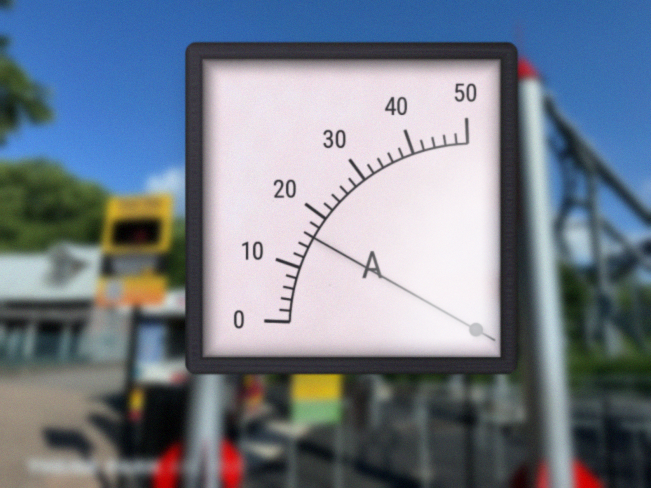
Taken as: 16 A
